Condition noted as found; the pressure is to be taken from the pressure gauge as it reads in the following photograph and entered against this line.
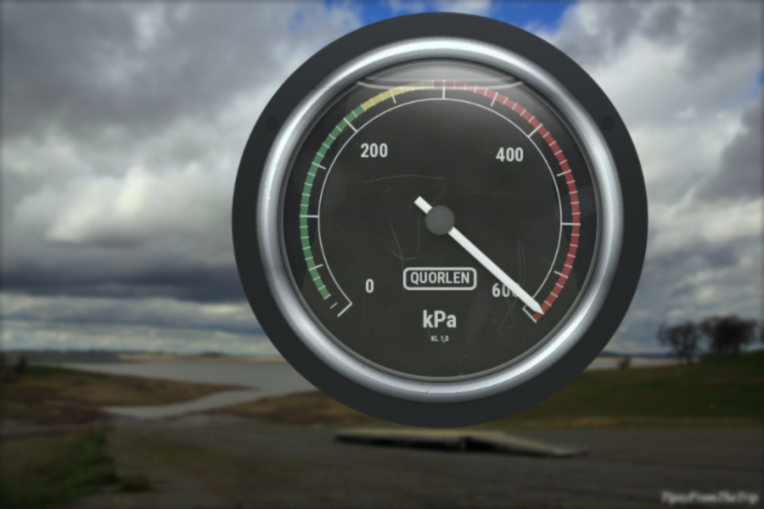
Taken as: 590 kPa
